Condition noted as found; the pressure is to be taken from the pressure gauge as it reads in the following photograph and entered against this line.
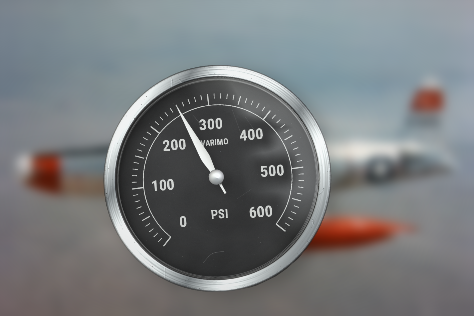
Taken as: 250 psi
